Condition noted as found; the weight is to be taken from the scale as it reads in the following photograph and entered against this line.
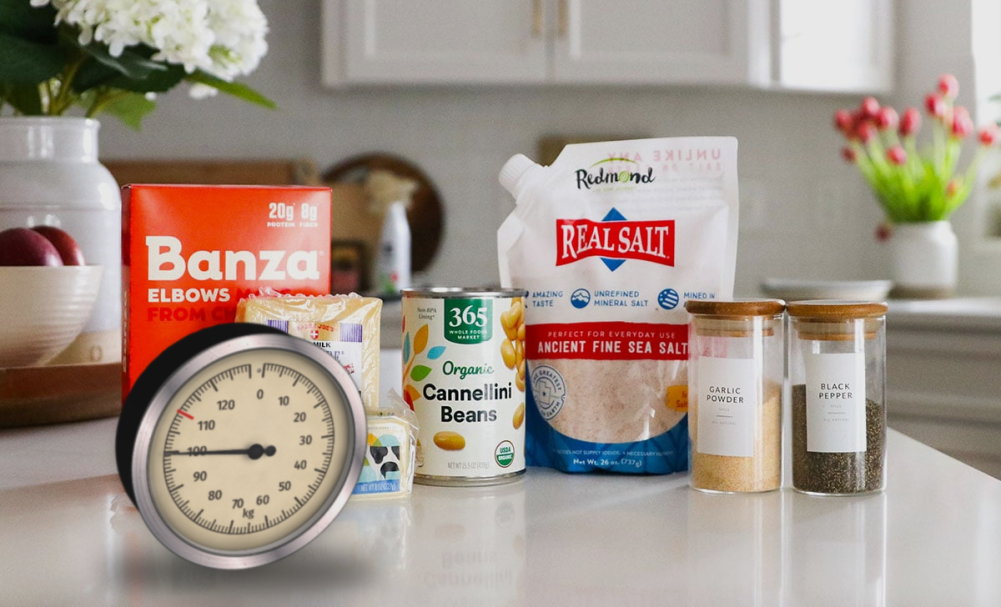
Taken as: 100 kg
